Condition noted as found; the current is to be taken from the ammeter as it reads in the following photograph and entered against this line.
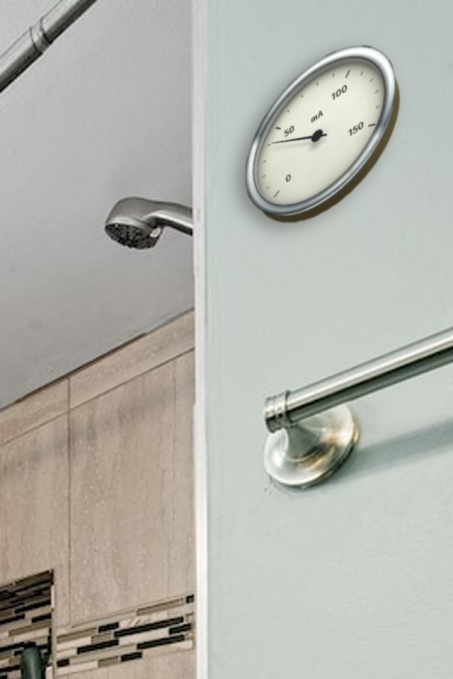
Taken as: 40 mA
